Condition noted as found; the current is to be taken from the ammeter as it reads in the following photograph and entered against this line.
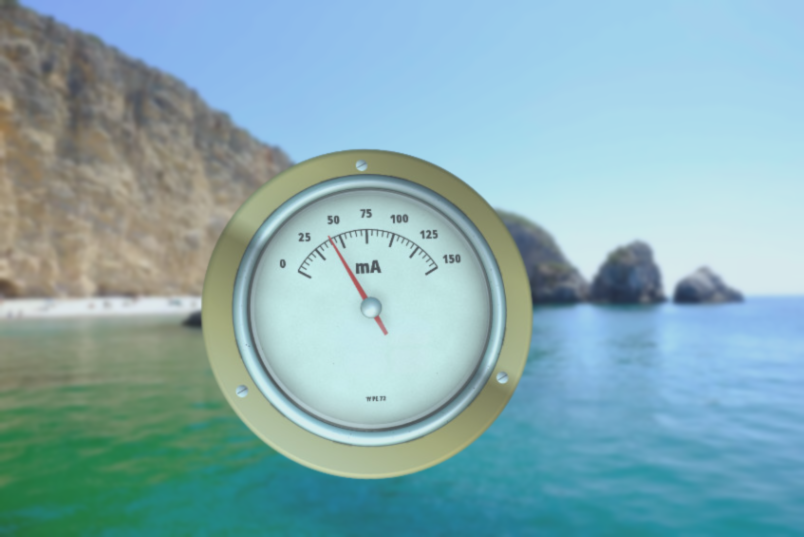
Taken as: 40 mA
